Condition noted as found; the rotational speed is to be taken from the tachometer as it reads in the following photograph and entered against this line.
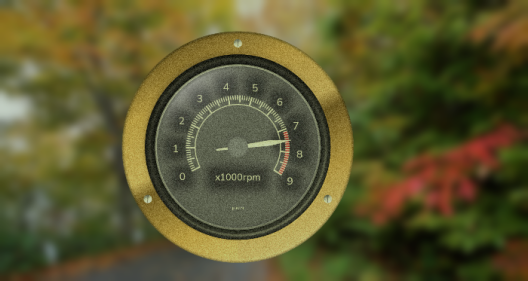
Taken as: 7500 rpm
